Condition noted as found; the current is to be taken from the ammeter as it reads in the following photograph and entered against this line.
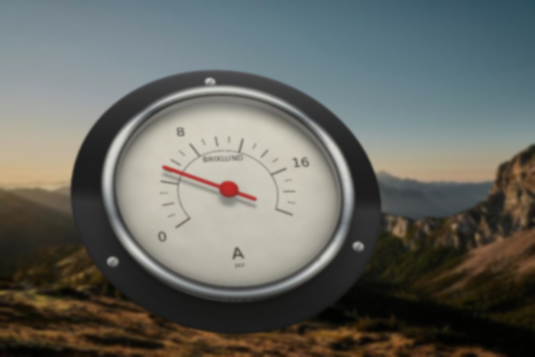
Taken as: 5 A
